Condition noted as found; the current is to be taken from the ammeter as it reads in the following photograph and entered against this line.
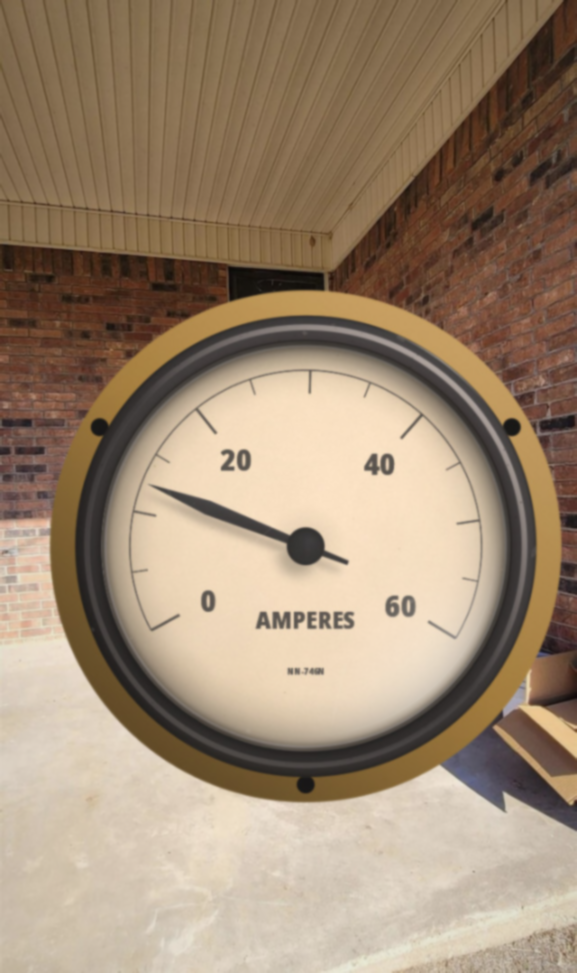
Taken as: 12.5 A
